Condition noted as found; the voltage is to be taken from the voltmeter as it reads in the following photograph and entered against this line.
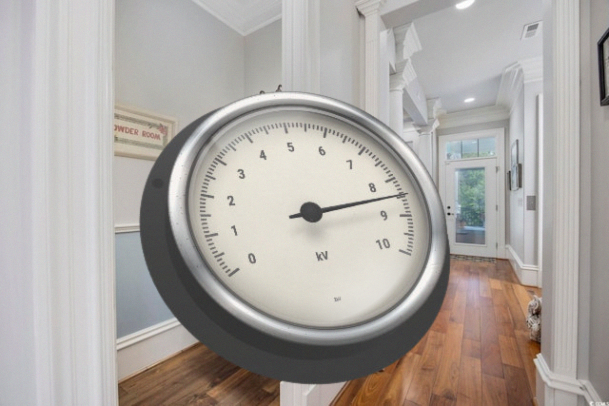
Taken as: 8.5 kV
